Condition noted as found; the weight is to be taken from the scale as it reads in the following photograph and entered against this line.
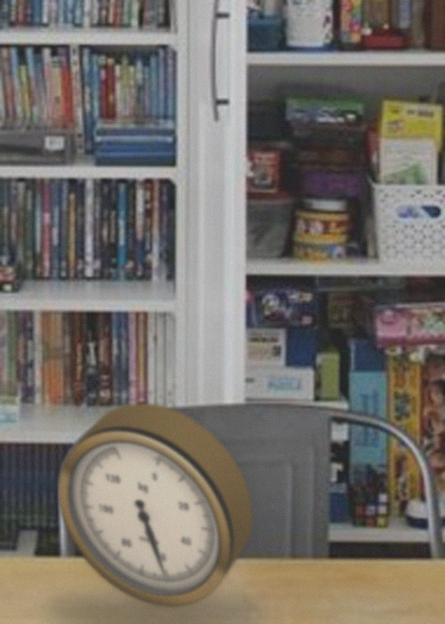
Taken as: 60 kg
